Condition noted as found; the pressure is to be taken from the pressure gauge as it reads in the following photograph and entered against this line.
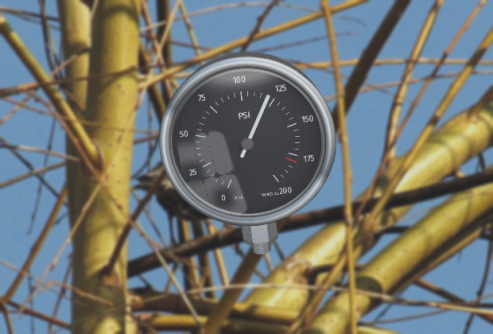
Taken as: 120 psi
